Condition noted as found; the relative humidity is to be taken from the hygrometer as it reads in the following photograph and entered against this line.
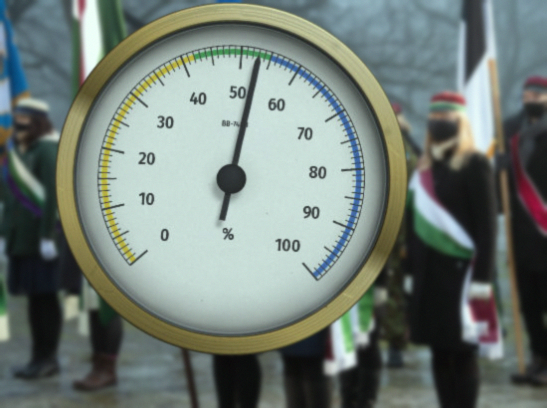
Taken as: 53 %
